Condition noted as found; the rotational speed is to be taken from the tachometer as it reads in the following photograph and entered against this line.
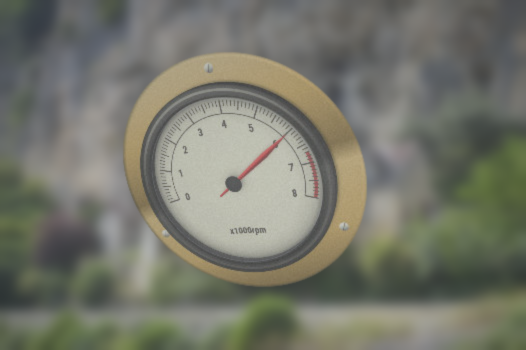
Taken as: 6000 rpm
